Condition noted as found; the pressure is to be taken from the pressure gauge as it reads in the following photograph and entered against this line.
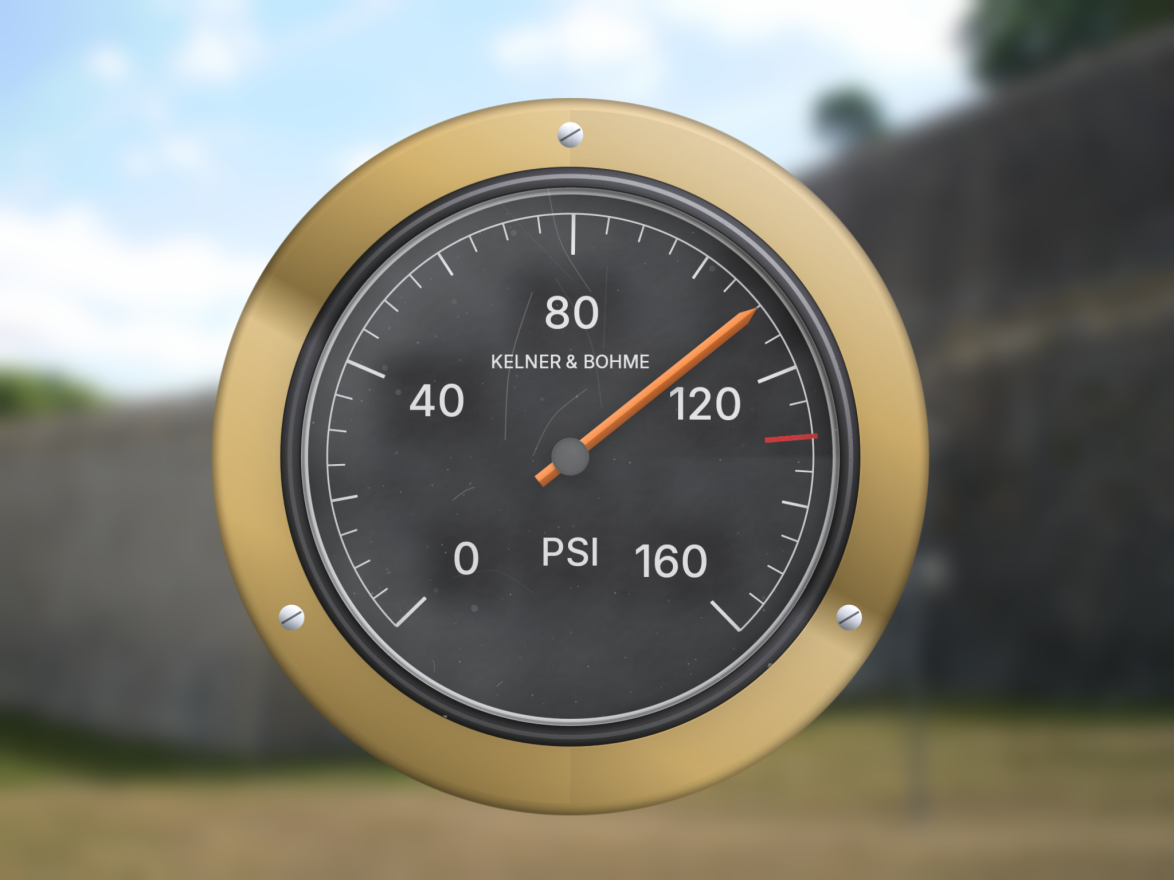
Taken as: 110 psi
